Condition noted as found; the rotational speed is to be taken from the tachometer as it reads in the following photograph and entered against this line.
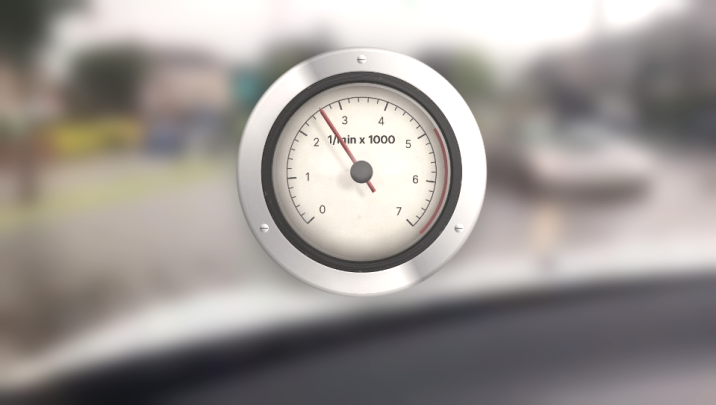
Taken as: 2600 rpm
